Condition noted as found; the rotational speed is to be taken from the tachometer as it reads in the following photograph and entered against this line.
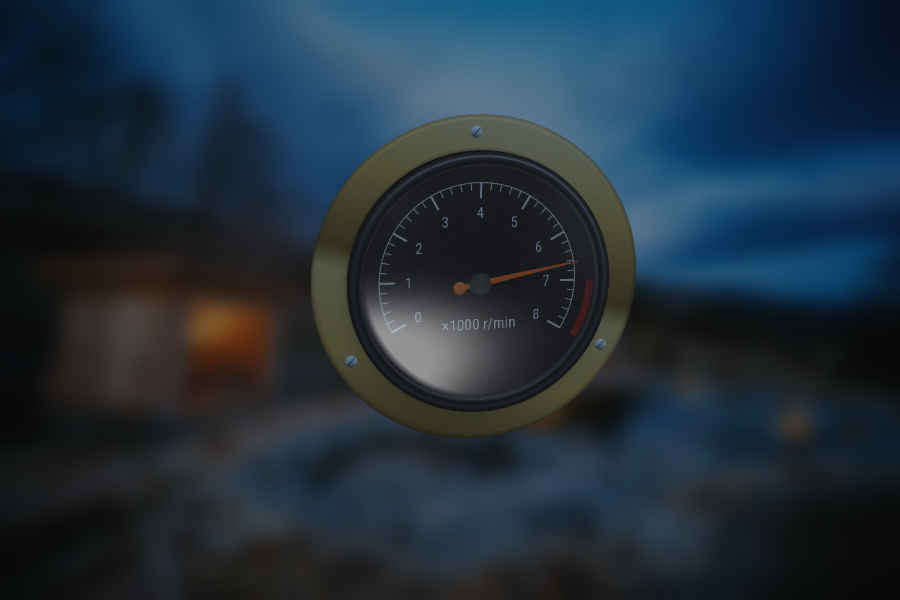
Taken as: 6600 rpm
